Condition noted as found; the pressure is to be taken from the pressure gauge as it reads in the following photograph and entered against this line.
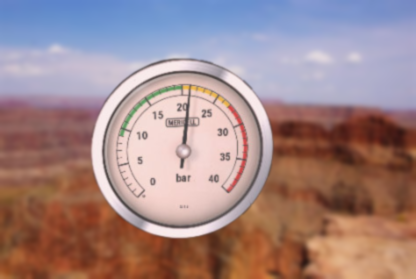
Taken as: 21 bar
